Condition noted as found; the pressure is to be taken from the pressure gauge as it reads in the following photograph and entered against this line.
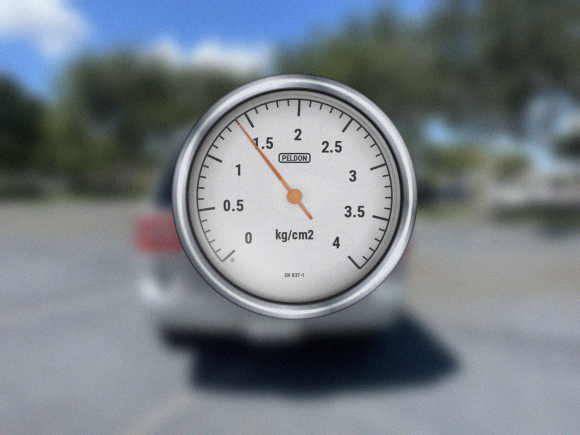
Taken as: 1.4 kg/cm²
